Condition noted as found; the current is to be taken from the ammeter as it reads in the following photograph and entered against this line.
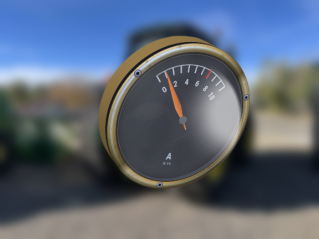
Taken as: 1 A
